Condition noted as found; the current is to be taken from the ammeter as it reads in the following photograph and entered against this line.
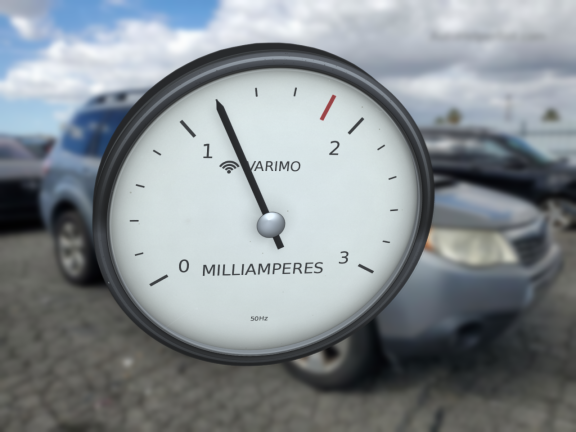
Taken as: 1.2 mA
